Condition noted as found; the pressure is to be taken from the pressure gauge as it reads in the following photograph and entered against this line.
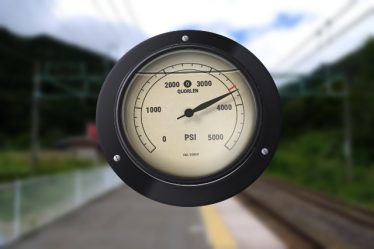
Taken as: 3700 psi
